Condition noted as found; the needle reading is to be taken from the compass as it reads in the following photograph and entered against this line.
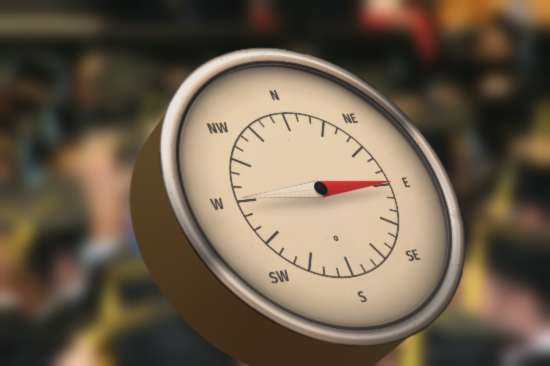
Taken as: 90 °
